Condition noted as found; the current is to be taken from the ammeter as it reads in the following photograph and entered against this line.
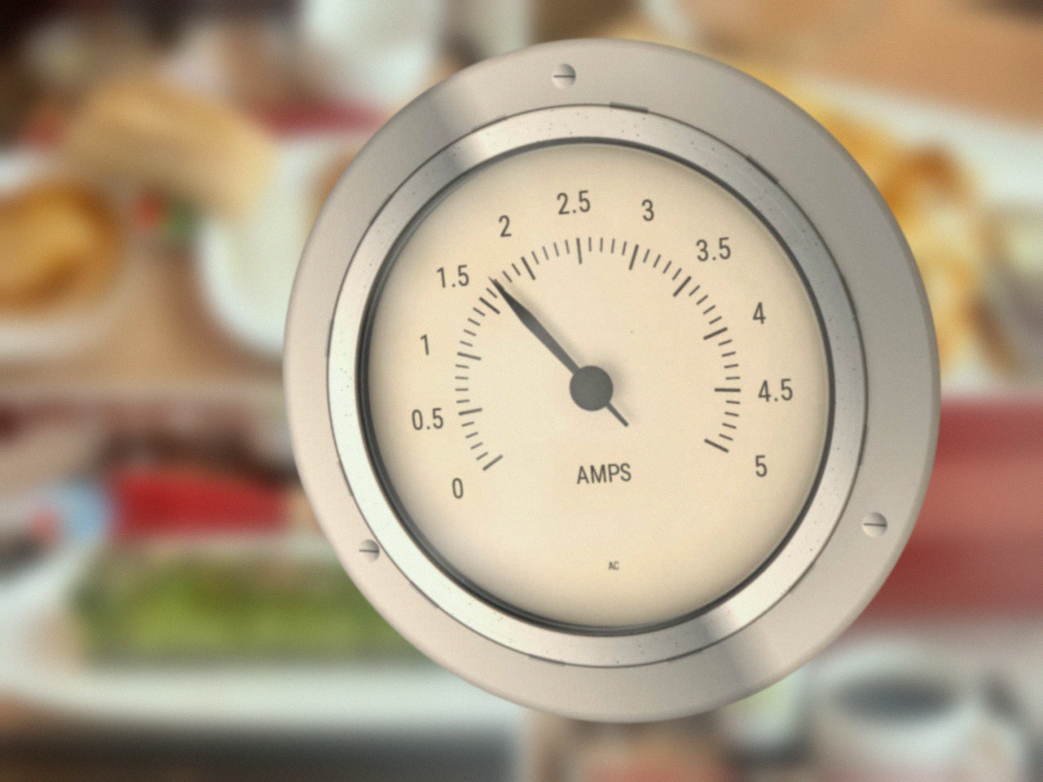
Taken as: 1.7 A
